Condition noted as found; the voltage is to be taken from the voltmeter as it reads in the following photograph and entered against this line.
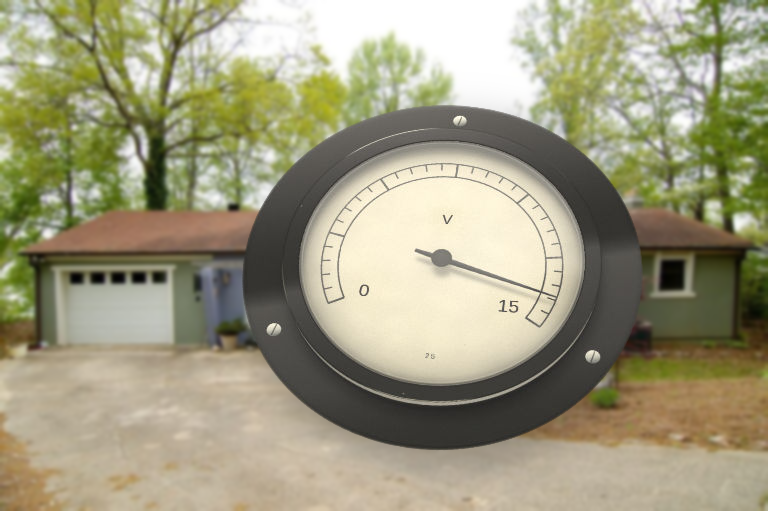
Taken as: 14 V
